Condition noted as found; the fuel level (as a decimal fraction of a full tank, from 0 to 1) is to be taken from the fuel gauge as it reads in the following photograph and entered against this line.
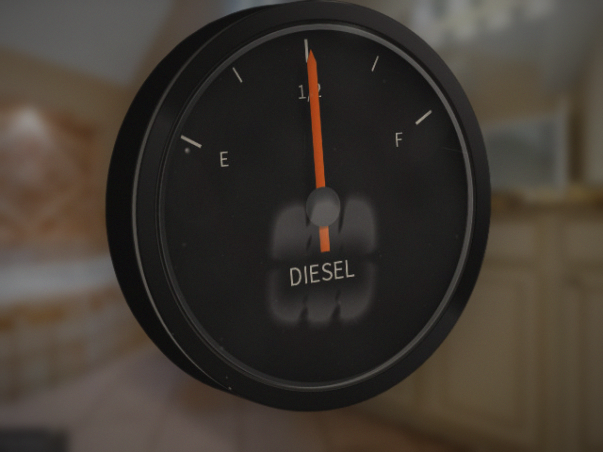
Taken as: 0.5
